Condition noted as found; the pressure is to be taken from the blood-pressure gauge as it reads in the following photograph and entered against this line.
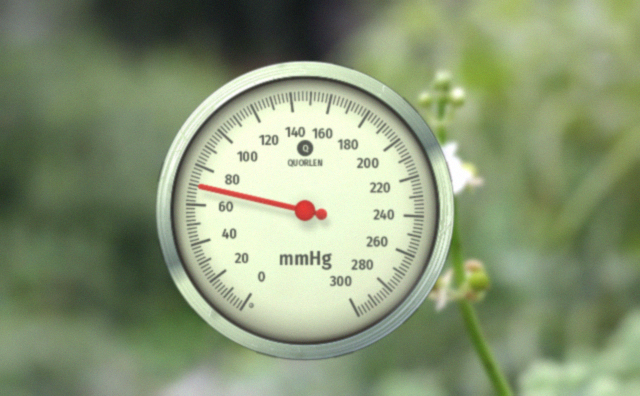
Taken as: 70 mmHg
